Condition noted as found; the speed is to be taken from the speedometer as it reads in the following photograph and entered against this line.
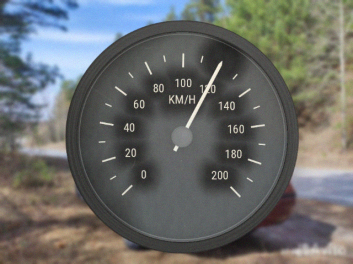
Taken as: 120 km/h
